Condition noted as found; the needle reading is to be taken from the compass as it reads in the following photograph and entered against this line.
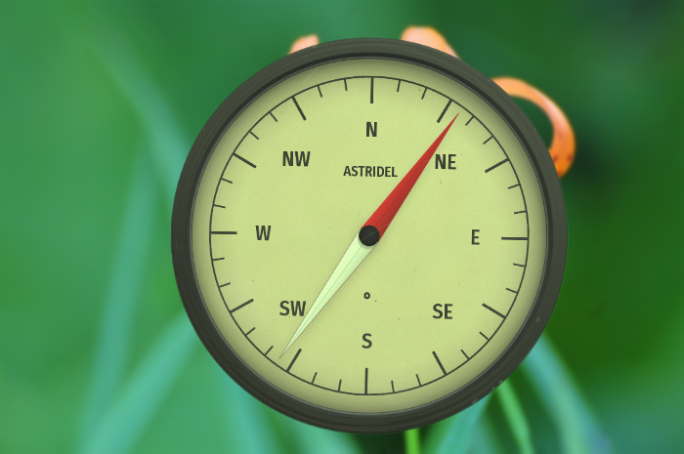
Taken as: 35 °
